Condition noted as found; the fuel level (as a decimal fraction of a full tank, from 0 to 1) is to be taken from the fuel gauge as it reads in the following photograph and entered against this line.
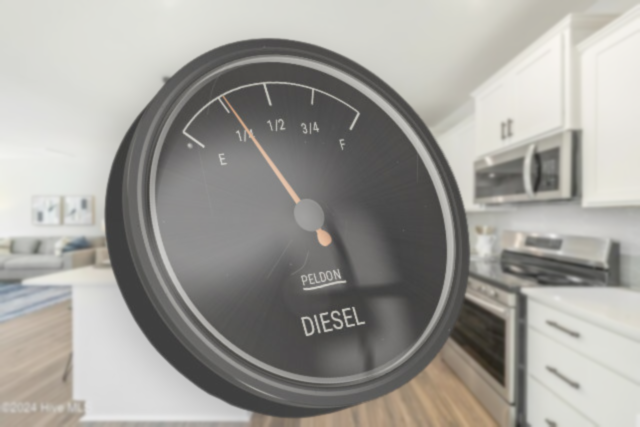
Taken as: 0.25
